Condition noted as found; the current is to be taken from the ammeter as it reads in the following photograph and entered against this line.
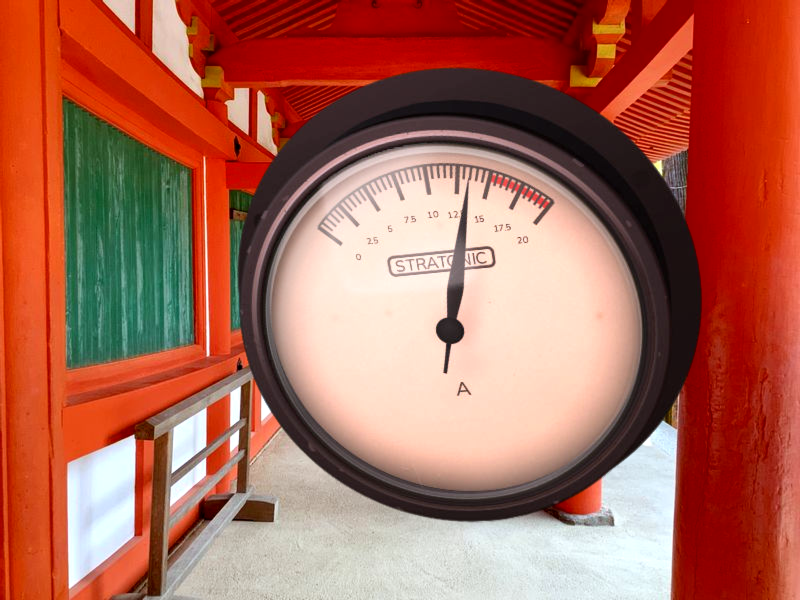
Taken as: 13.5 A
